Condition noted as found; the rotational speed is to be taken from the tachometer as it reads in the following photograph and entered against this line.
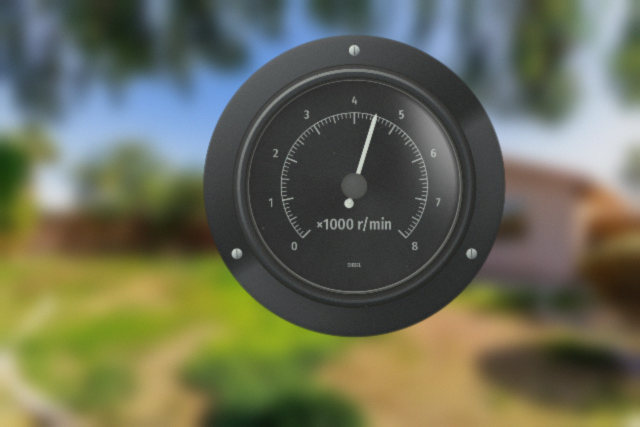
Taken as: 4500 rpm
